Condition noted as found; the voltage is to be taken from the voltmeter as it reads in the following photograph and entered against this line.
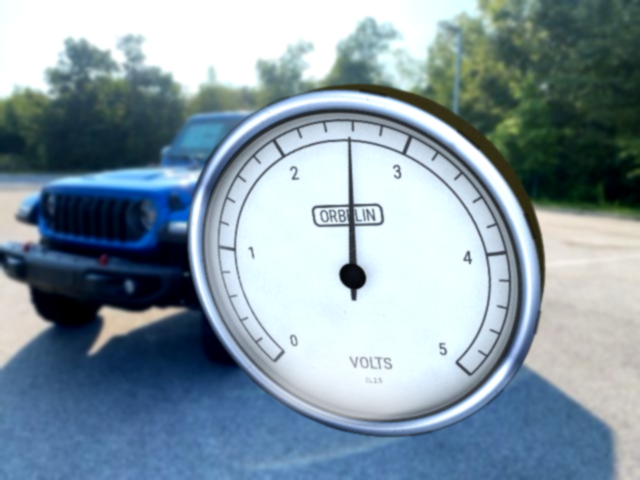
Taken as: 2.6 V
